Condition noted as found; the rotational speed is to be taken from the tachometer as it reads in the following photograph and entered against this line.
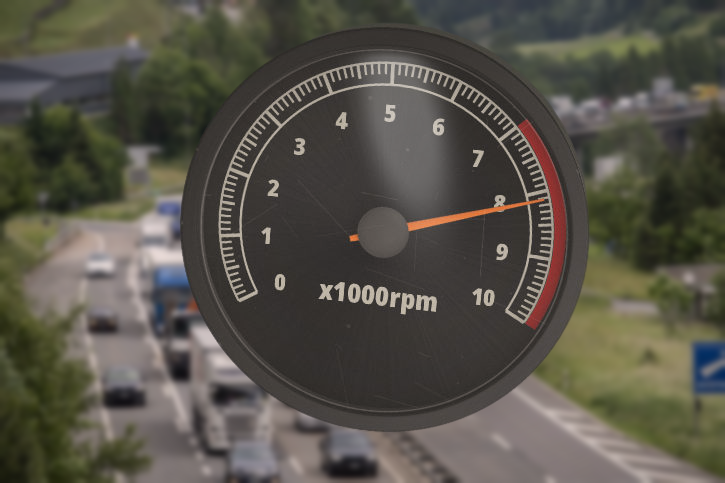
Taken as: 8100 rpm
